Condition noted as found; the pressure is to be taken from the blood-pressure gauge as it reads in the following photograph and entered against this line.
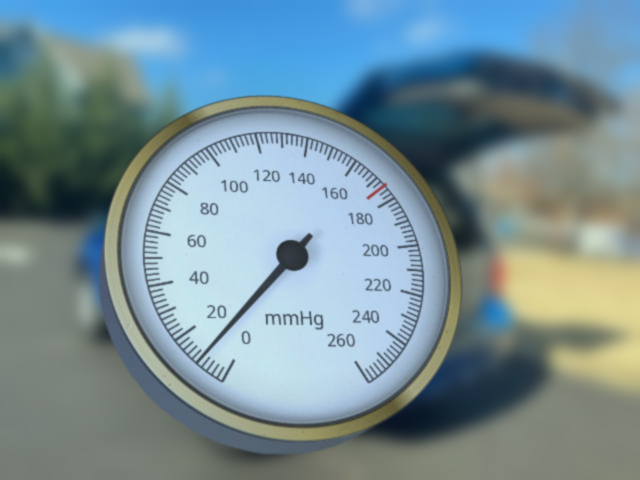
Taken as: 10 mmHg
